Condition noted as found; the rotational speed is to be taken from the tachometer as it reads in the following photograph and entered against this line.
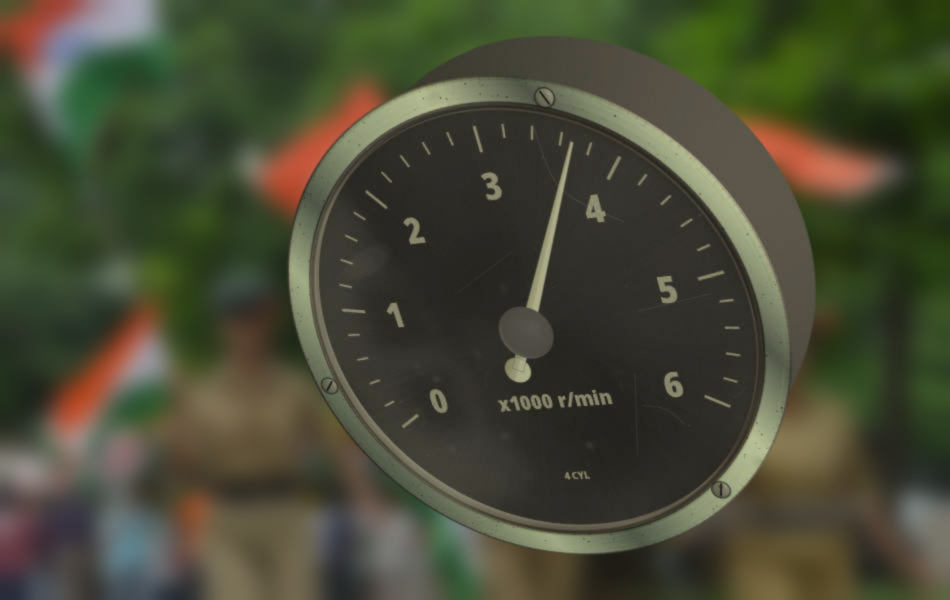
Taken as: 3700 rpm
